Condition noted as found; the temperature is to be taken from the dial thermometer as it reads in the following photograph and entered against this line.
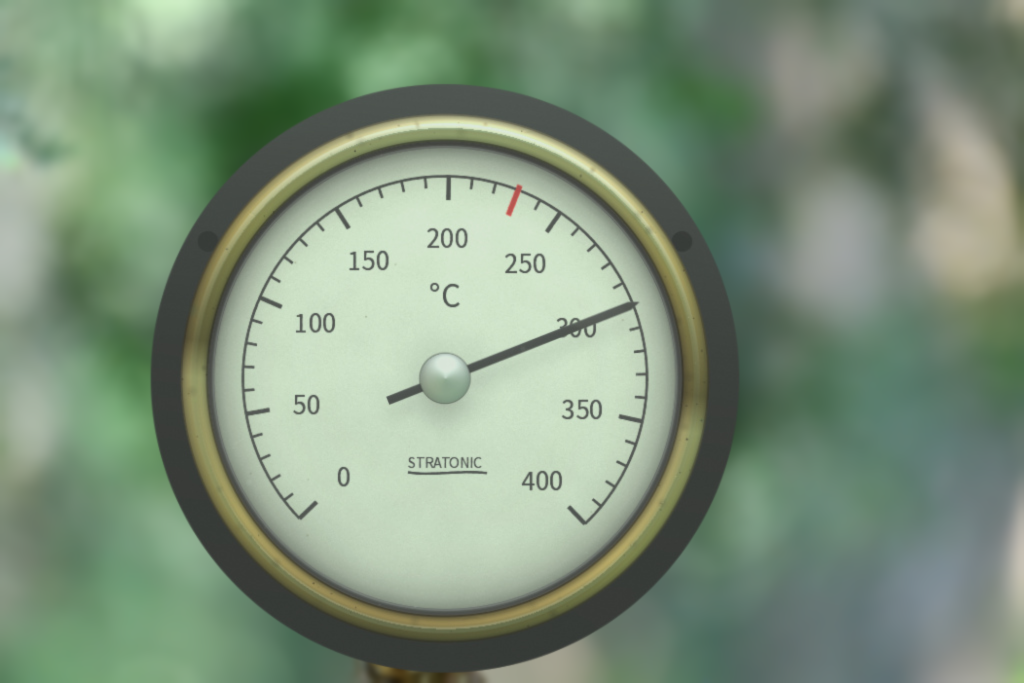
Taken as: 300 °C
